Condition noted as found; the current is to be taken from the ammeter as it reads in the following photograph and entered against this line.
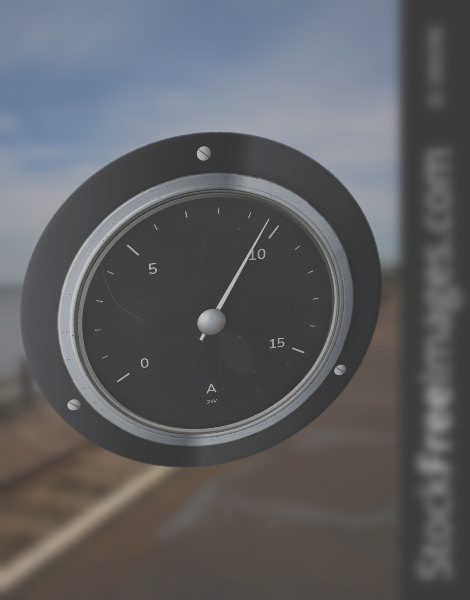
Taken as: 9.5 A
